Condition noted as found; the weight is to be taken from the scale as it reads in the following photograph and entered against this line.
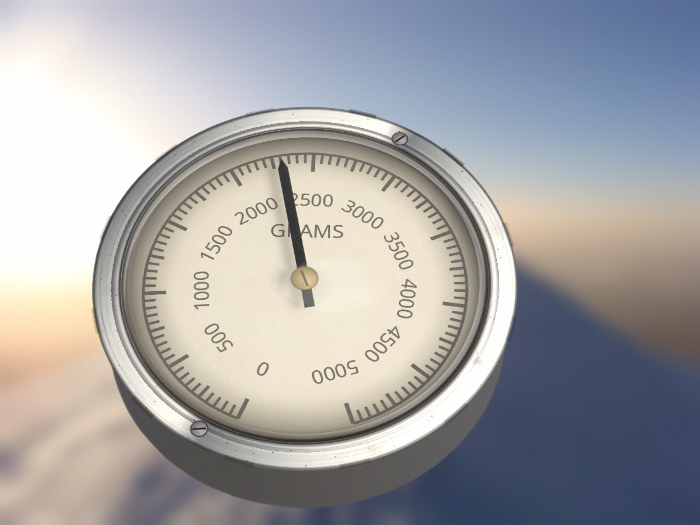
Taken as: 2300 g
